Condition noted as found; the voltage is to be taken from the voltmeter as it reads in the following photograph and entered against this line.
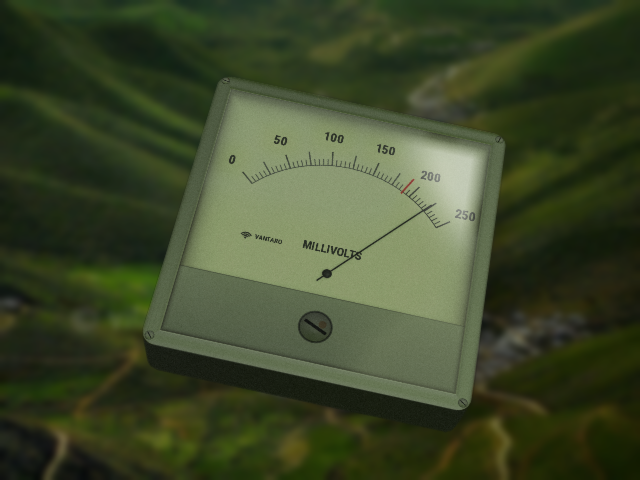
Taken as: 225 mV
